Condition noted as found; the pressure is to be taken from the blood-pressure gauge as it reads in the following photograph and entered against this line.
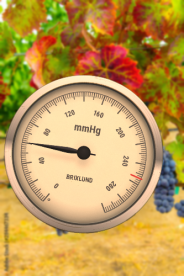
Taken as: 60 mmHg
